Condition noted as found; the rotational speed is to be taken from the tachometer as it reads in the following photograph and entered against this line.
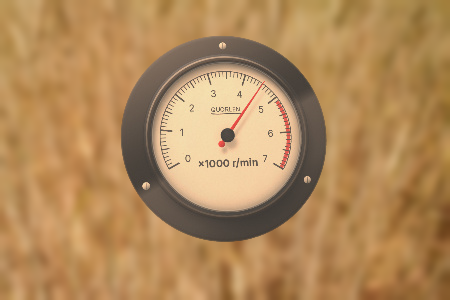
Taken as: 4500 rpm
